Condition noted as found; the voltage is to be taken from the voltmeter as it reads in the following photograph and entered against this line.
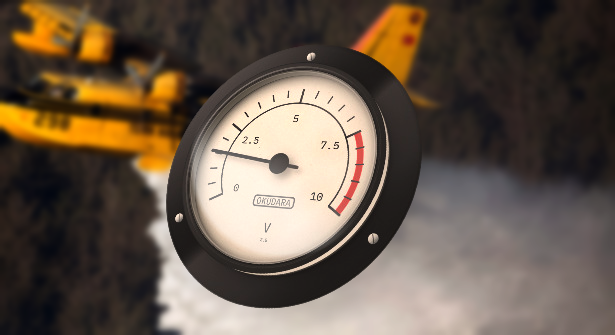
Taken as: 1.5 V
